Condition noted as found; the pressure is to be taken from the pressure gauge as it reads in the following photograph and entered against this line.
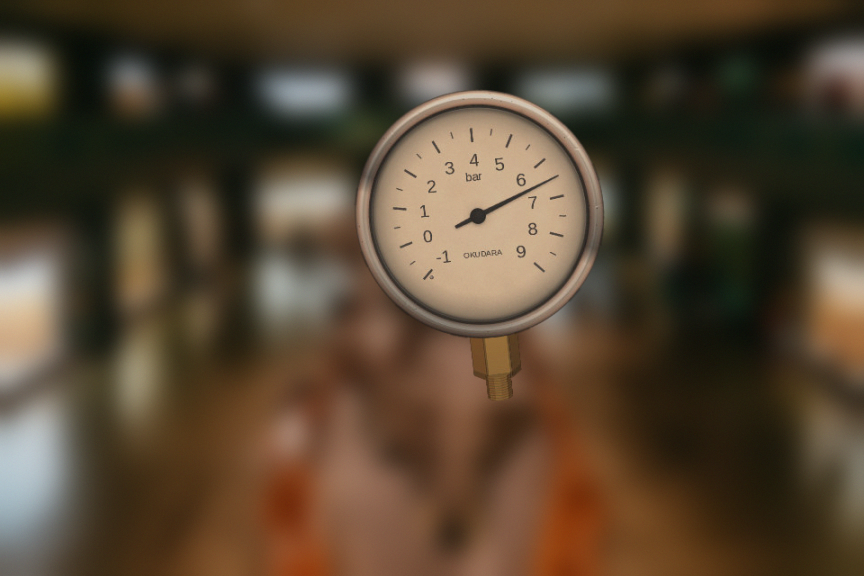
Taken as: 6.5 bar
